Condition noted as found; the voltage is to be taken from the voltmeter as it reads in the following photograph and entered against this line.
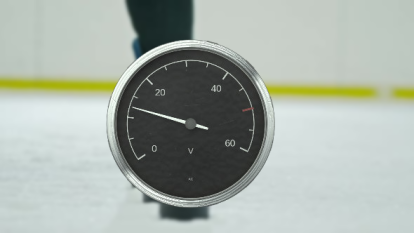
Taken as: 12.5 V
